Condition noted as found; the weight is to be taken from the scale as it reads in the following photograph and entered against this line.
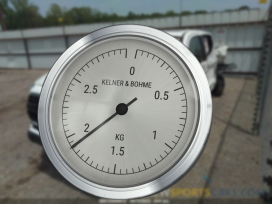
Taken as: 1.9 kg
